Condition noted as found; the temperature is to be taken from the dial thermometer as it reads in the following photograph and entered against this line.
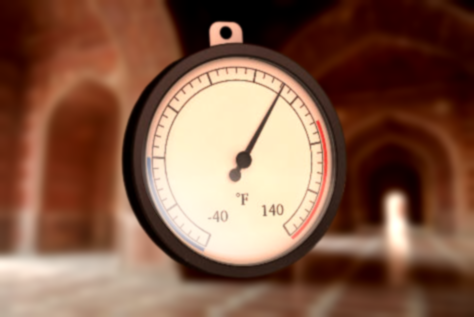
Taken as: 72 °F
